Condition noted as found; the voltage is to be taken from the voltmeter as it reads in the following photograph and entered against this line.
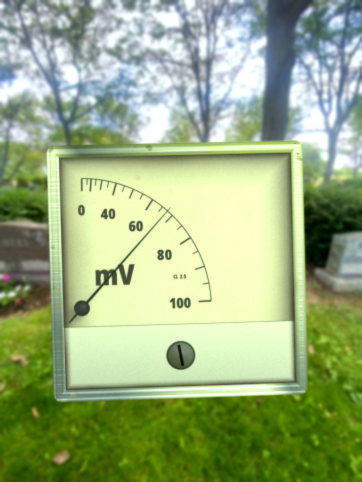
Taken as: 67.5 mV
